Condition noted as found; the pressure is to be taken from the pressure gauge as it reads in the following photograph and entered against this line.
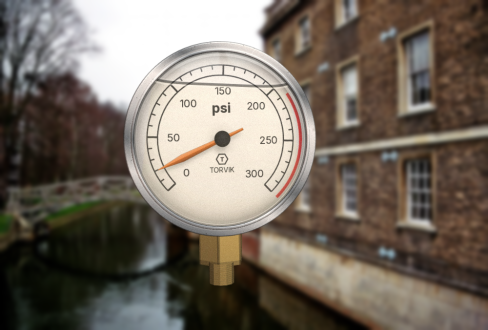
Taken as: 20 psi
